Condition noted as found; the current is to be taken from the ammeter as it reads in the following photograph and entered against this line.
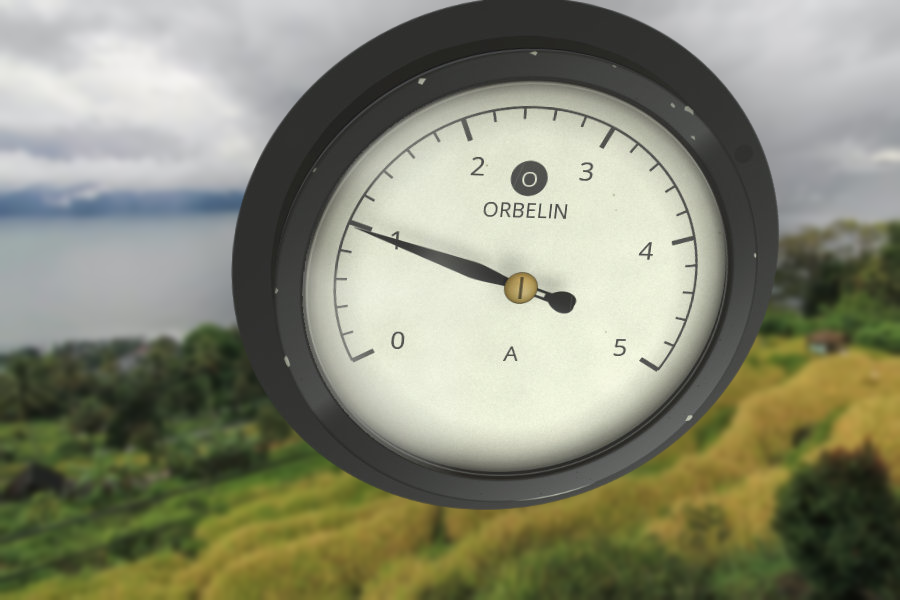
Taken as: 1 A
